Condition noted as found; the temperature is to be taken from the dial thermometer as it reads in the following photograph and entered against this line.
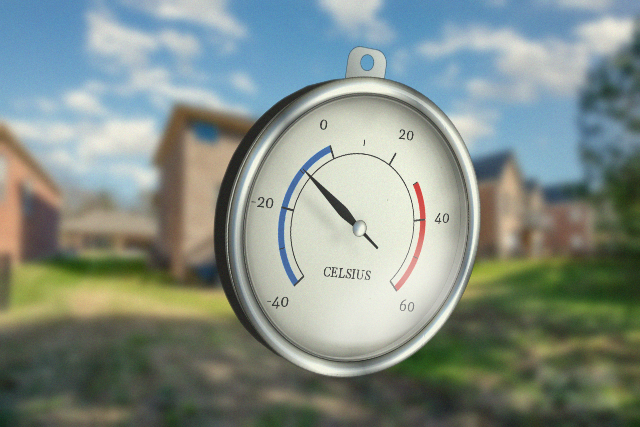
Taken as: -10 °C
